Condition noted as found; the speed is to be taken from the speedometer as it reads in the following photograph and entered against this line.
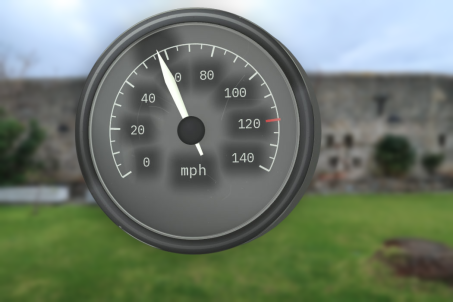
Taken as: 57.5 mph
